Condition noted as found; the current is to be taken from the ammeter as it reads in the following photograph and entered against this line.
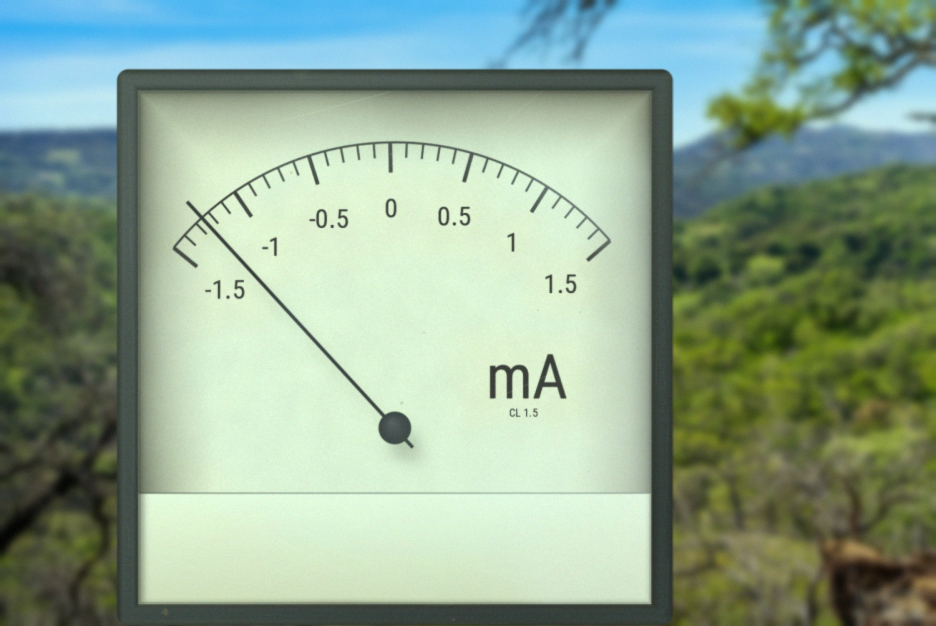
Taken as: -1.25 mA
